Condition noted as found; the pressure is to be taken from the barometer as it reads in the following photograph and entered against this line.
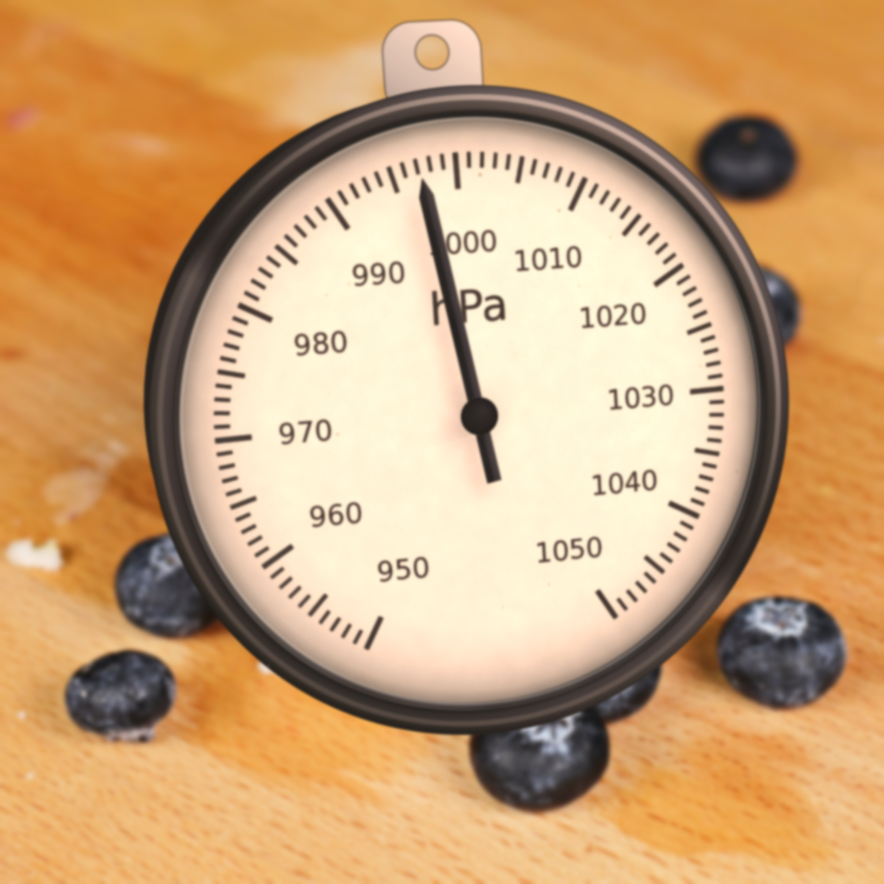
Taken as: 997 hPa
